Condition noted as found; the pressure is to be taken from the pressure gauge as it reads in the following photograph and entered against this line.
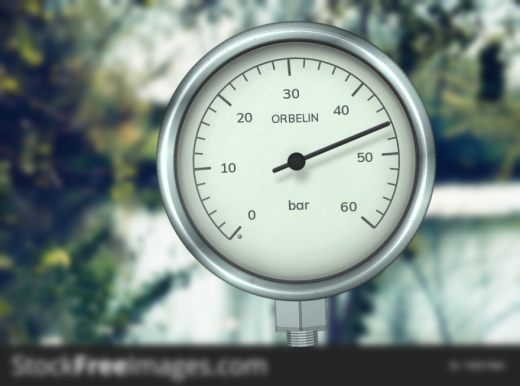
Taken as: 46 bar
